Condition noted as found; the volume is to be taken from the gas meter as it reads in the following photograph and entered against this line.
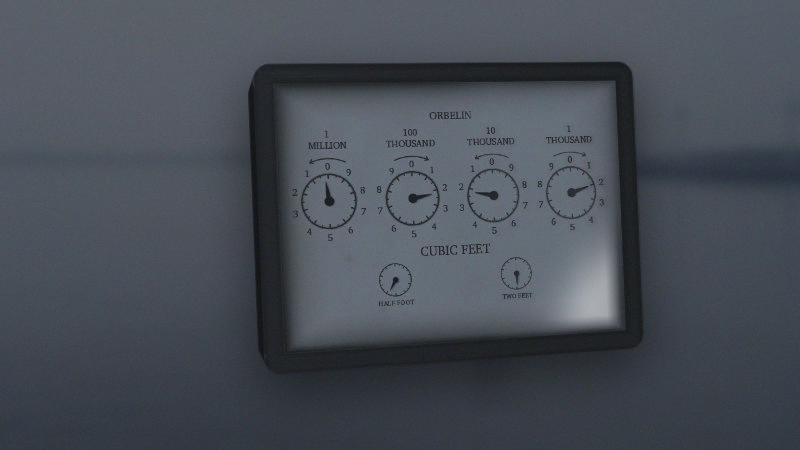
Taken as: 22200 ft³
